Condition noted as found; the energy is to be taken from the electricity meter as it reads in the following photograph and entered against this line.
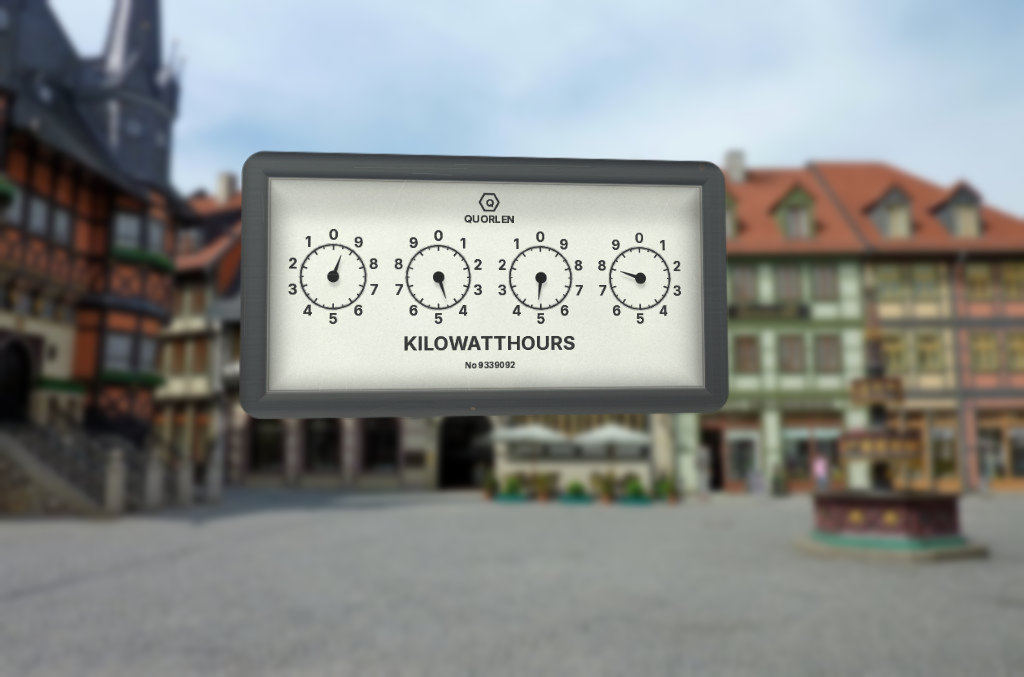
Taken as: 9448 kWh
